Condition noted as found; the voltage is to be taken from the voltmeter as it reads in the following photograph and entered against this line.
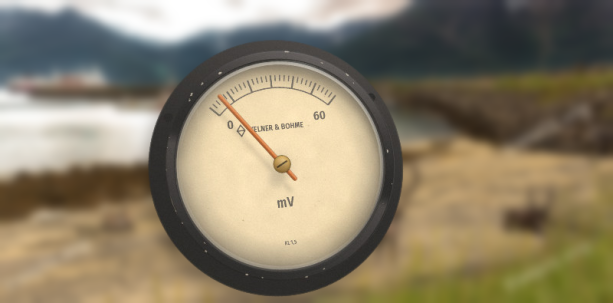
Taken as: 6 mV
